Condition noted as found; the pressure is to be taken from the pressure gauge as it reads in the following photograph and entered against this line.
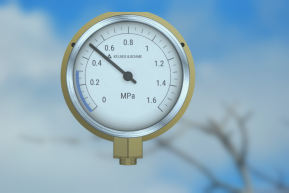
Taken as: 0.5 MPa
